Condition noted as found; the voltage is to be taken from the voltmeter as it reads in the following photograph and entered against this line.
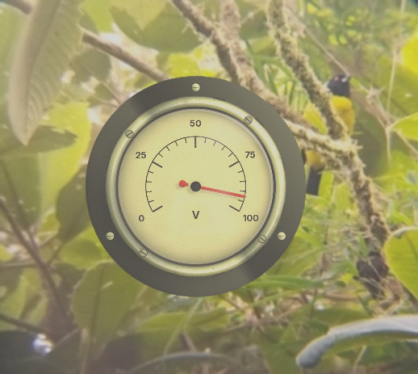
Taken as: 92.5 V
